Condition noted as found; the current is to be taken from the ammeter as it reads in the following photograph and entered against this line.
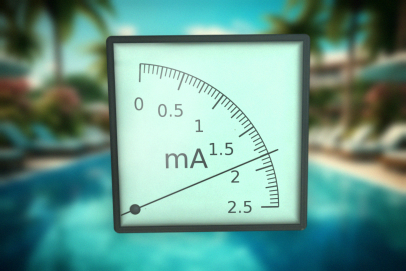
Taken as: 1.85 mA
